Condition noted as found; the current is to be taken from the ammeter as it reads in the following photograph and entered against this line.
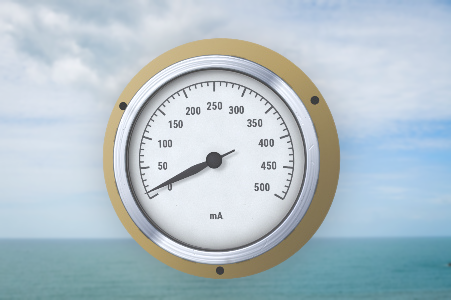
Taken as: 10 mA
